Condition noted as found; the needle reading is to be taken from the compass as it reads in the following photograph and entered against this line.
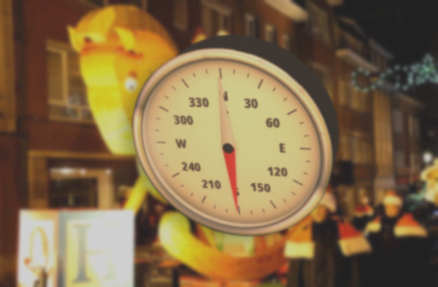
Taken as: 180 °
